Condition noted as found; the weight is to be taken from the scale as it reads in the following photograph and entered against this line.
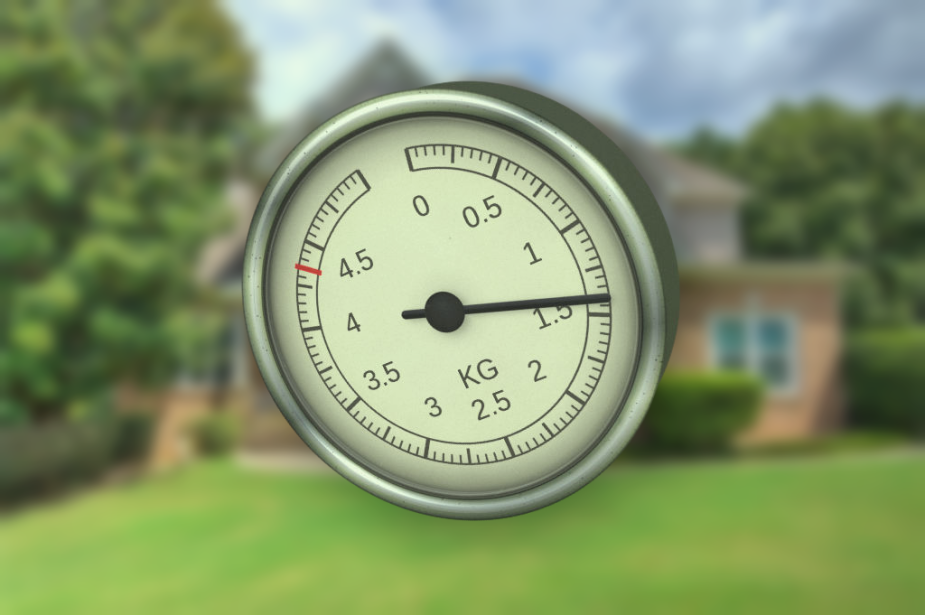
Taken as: 1.4 kg
